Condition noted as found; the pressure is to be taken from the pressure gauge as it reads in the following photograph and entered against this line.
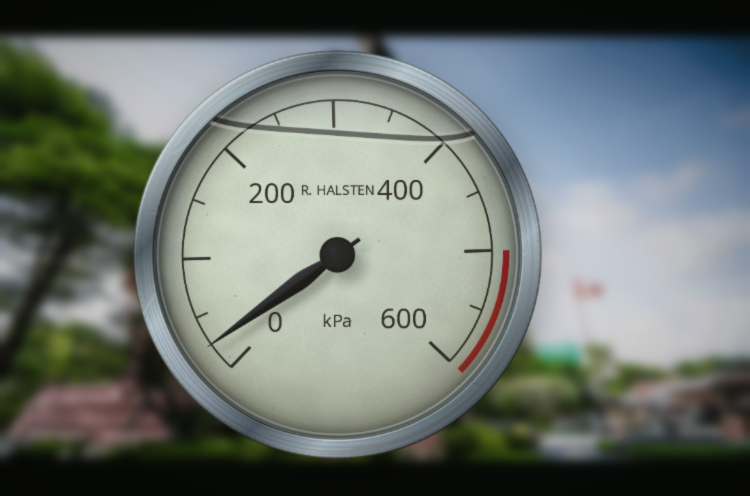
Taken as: 25 kPa
